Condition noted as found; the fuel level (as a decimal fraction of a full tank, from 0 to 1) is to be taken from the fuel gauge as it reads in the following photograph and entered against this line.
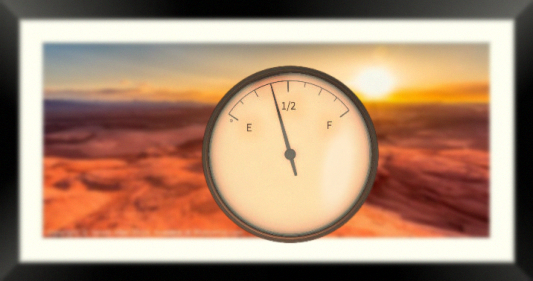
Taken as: 0.375
